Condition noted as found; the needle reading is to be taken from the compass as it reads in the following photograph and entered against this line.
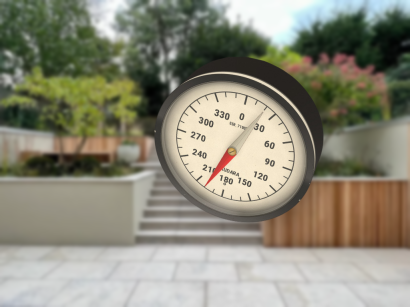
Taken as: 200 °
